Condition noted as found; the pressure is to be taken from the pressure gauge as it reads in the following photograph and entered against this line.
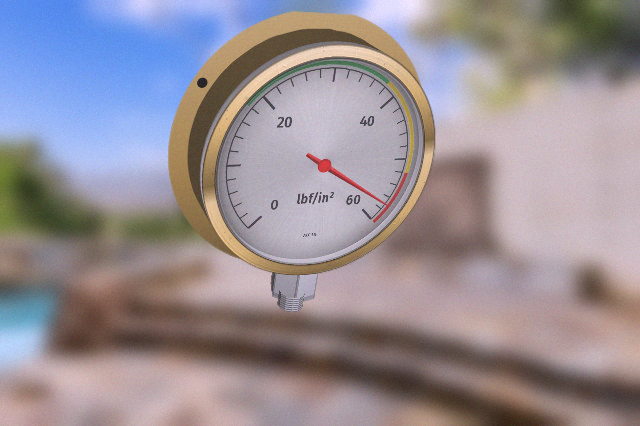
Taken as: 57 psi
